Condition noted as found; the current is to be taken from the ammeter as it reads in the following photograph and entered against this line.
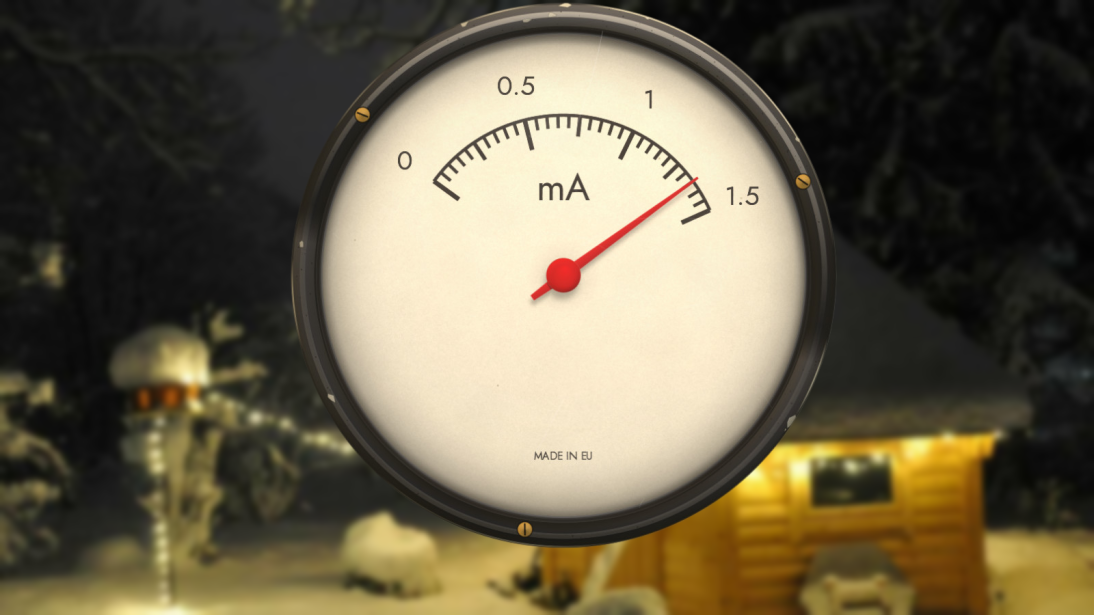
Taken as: 1.35 mA
